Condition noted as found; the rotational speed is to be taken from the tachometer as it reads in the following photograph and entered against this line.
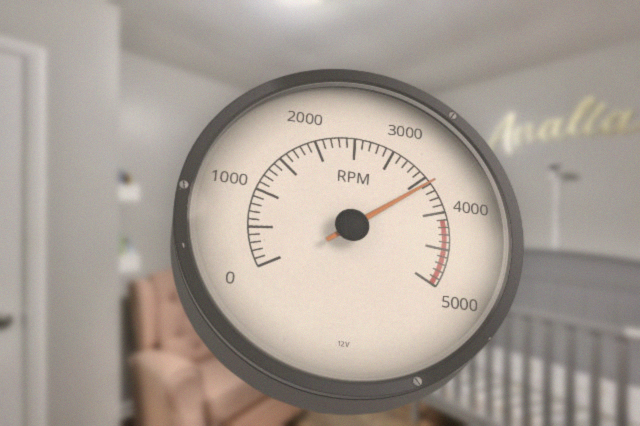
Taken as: 3600 rpm
